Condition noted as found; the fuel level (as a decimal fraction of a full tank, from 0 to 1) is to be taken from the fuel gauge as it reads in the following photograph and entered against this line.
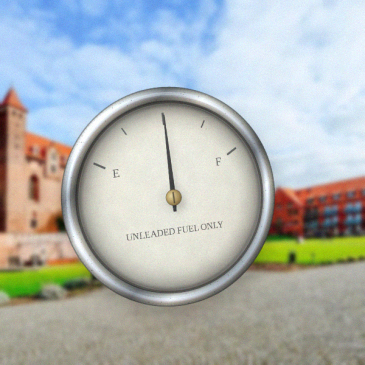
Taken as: 0.5
